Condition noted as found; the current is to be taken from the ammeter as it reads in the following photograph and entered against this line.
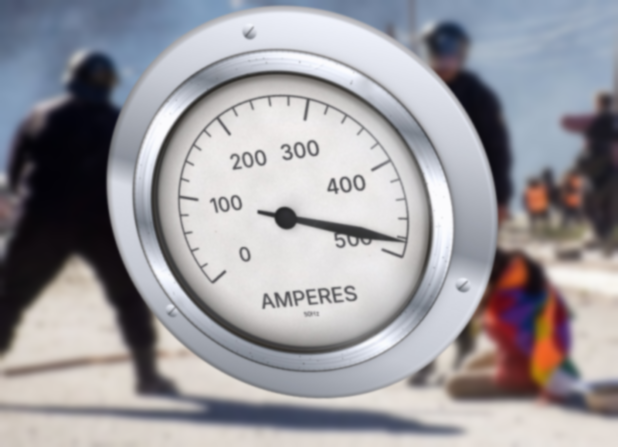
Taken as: 480 A
